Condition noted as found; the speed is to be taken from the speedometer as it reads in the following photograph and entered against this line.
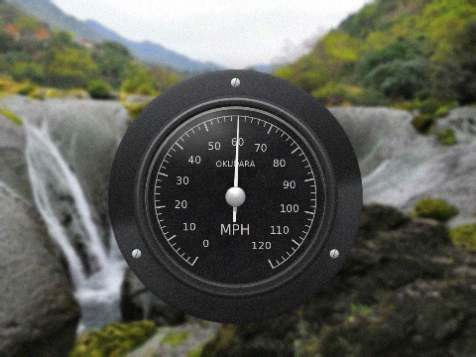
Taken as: 60 mph
